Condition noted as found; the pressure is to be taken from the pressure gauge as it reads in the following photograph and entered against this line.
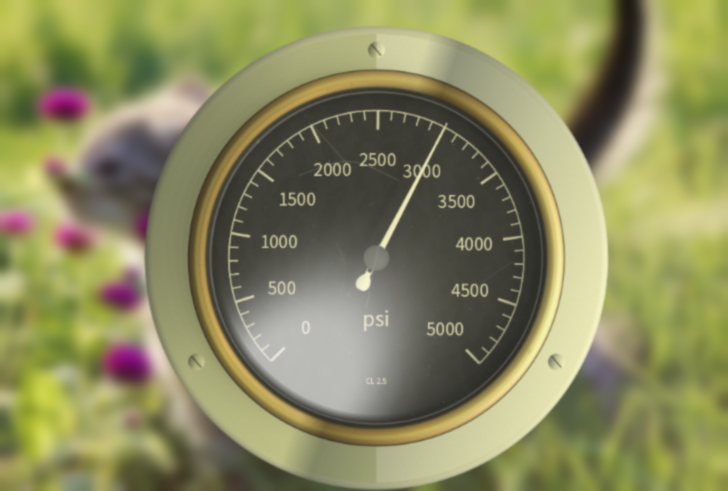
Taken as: 3000 psi
